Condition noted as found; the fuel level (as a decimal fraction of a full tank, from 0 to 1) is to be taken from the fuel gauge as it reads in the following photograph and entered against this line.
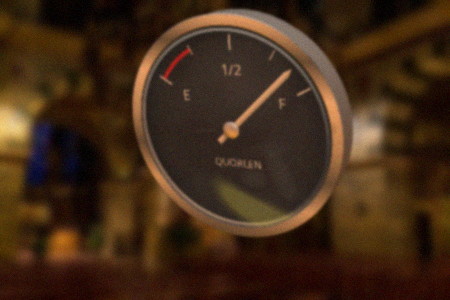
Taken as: 0.875
